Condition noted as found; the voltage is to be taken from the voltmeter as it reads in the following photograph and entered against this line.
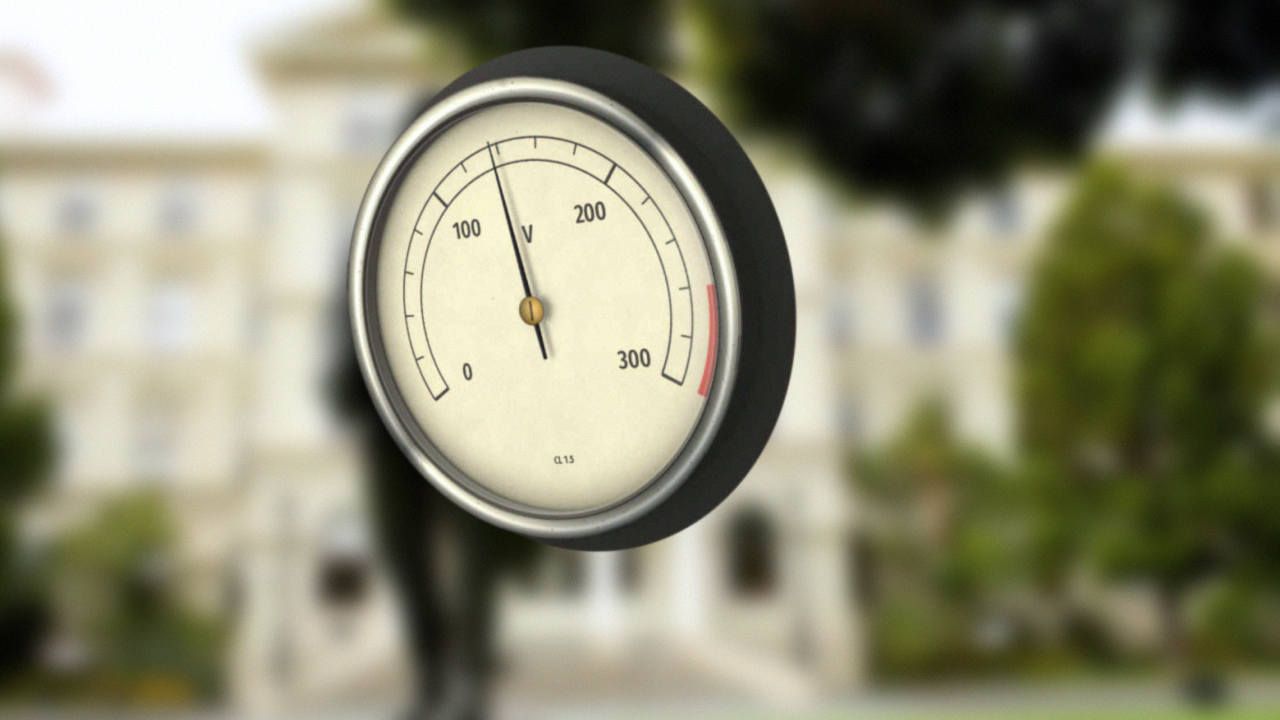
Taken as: 140 V
